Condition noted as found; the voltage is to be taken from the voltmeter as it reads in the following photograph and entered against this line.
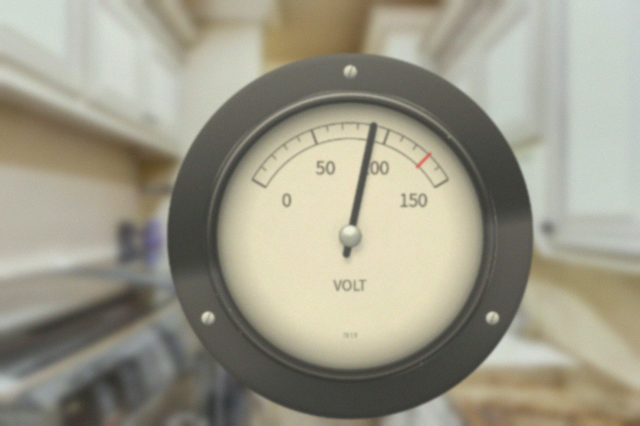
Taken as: 90 V
